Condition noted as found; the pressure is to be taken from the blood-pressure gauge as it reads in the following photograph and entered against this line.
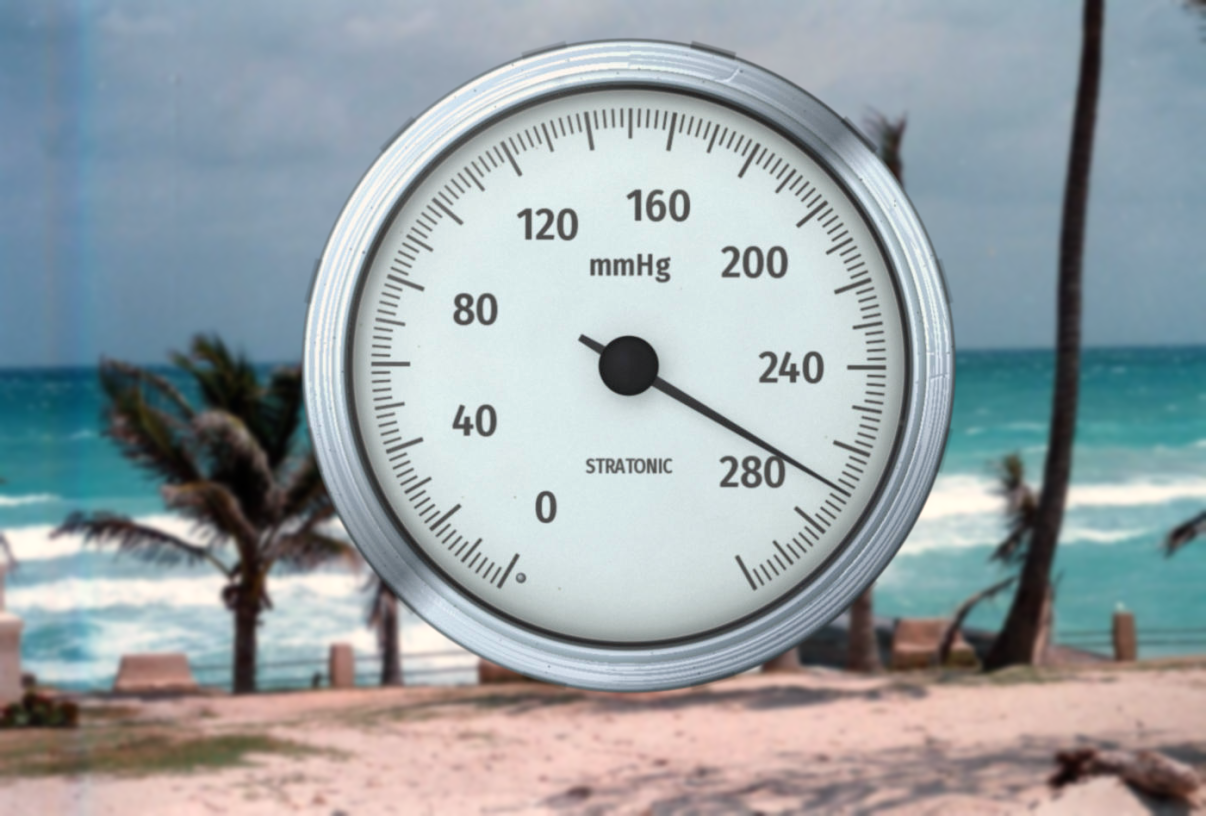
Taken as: 270 mmHg
